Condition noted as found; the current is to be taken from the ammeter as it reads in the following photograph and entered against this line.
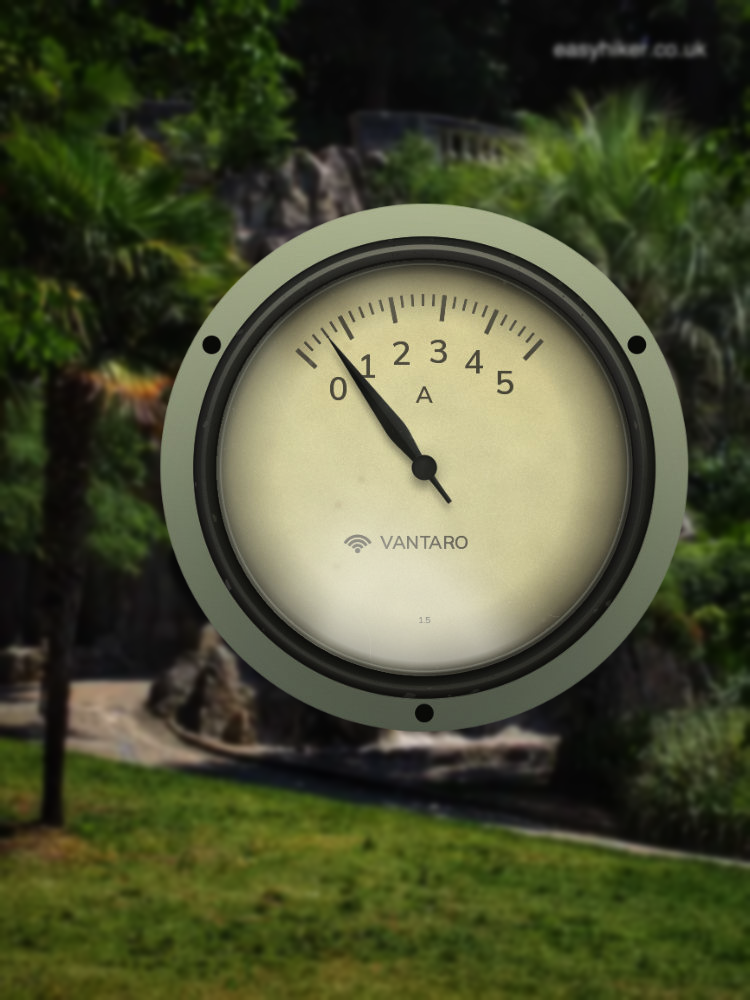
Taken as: 0.6 A
